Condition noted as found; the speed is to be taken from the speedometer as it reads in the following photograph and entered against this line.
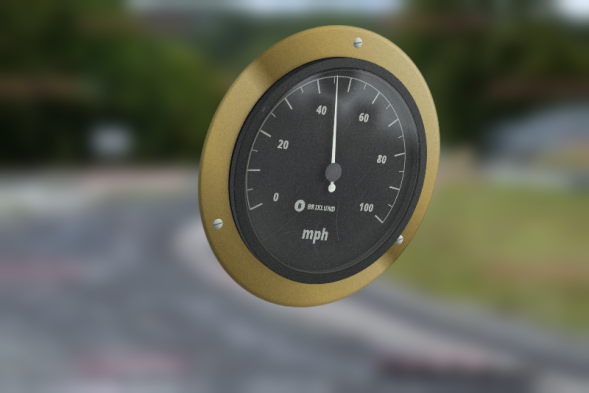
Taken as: 45 mph
